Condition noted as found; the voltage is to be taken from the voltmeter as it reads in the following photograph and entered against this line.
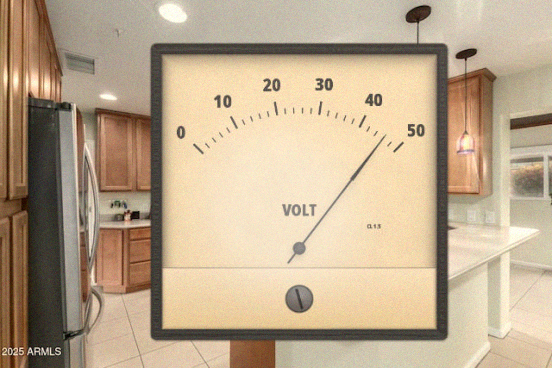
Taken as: 46 V
